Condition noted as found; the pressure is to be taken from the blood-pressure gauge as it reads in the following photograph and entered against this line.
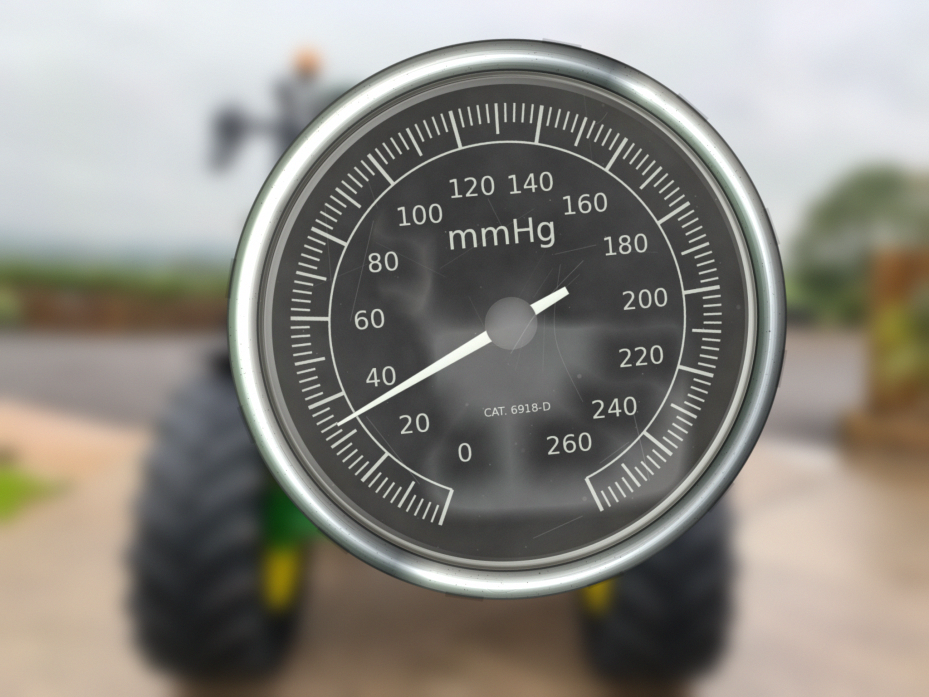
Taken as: 34 mmHg
